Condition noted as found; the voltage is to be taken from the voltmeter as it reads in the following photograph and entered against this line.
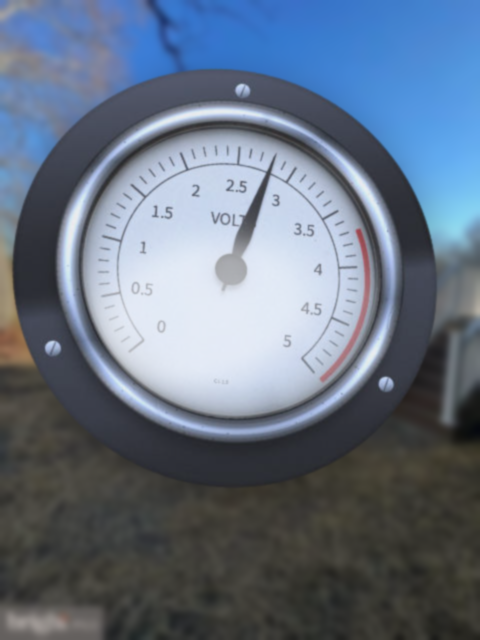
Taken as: 2.8 V
